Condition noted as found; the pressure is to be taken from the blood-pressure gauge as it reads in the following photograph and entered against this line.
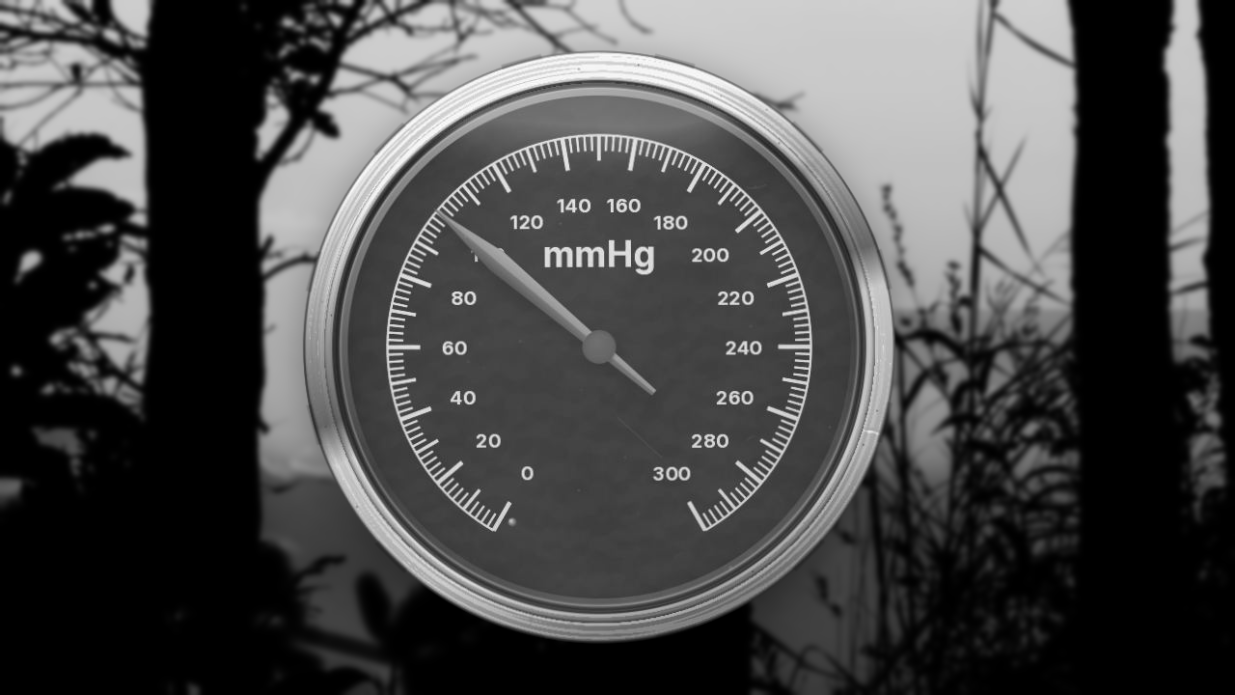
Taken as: 100 mmHg
